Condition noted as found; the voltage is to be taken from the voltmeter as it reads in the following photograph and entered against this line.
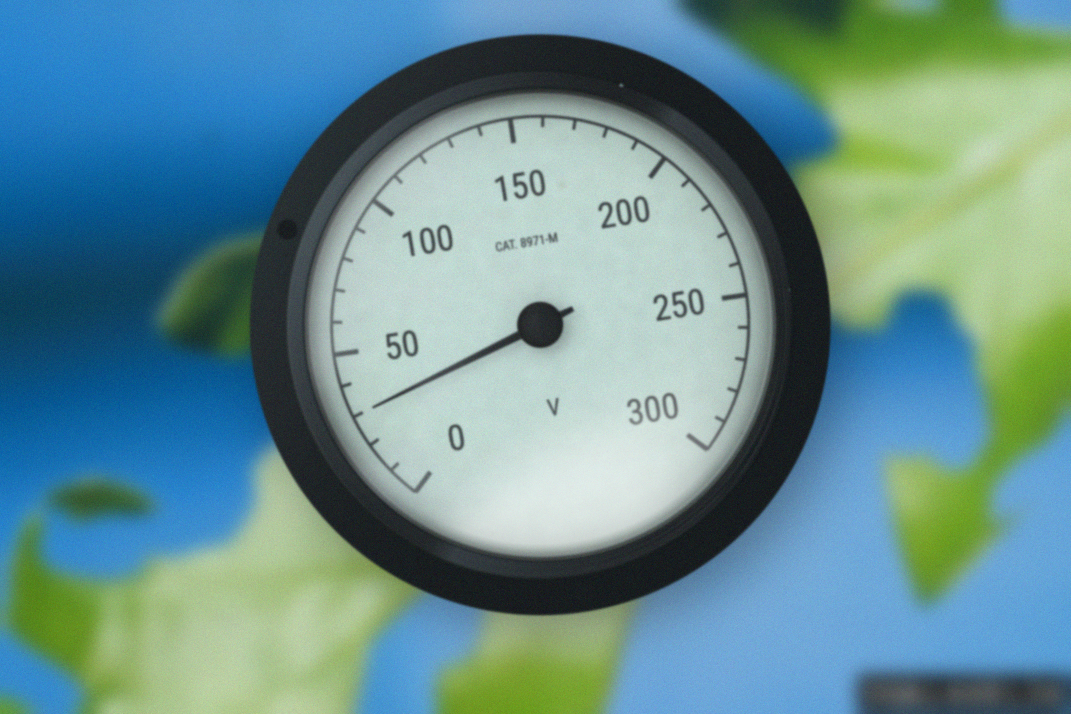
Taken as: 30 V
